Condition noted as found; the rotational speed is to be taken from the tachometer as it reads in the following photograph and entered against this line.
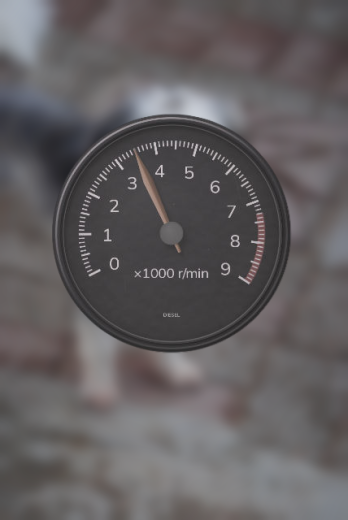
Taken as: 3500 rpm
